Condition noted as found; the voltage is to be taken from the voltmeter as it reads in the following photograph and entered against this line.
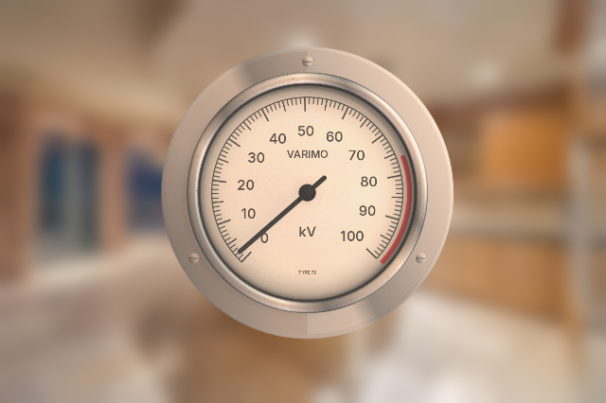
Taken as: 2 kV
